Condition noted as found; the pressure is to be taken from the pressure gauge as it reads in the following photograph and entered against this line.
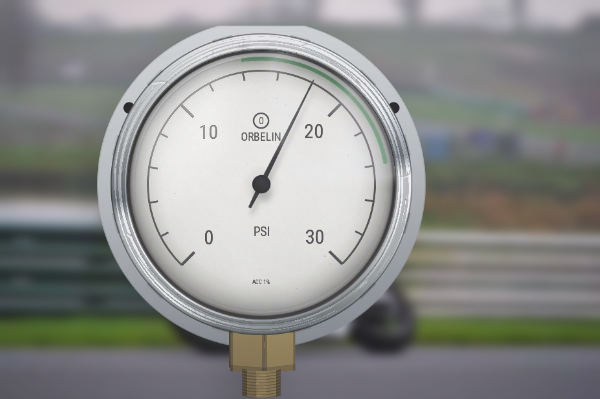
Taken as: 18 psi
